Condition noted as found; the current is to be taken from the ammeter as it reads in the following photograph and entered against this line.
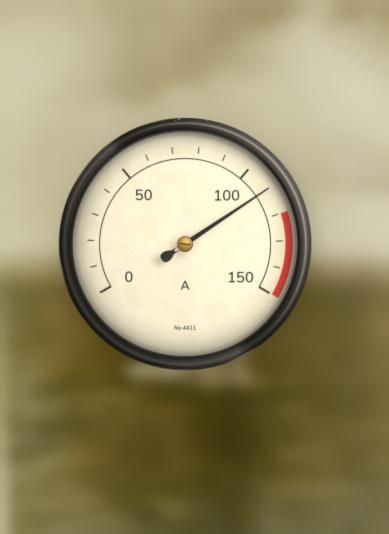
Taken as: 110 A
